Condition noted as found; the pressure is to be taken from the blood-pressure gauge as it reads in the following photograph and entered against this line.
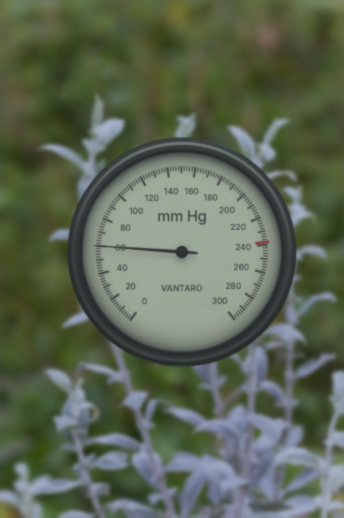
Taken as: 60 mmHg
